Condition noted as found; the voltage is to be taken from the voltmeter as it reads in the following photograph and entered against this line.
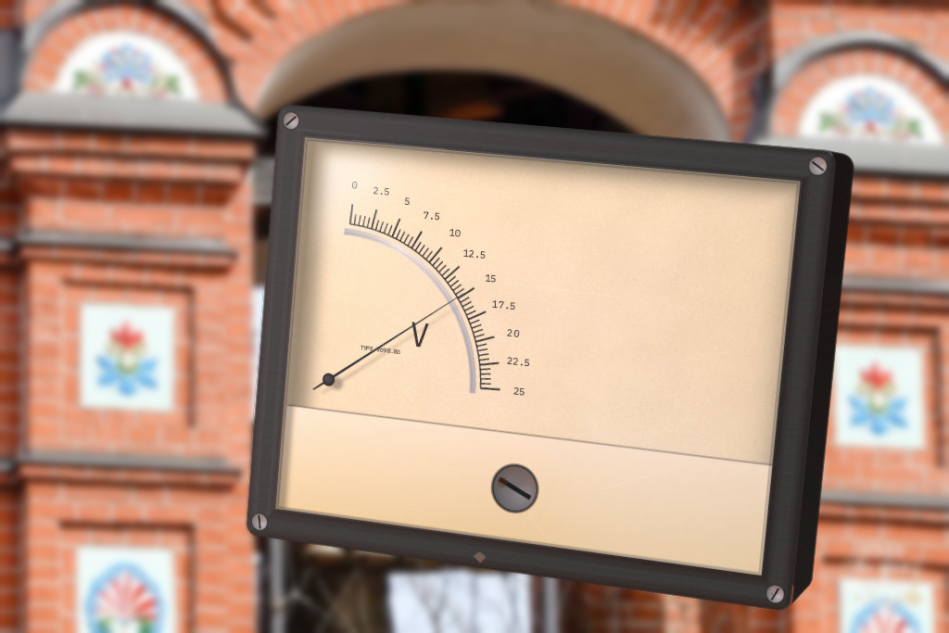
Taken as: 15 V
